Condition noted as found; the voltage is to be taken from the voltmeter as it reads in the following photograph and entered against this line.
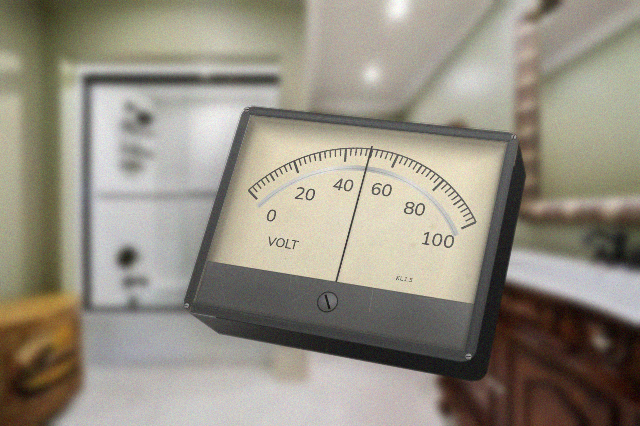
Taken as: 50 V
